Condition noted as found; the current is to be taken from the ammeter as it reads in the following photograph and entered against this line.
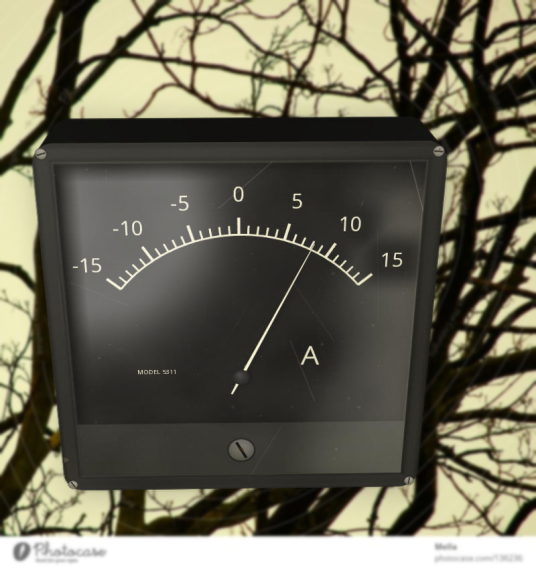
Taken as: 8 A
